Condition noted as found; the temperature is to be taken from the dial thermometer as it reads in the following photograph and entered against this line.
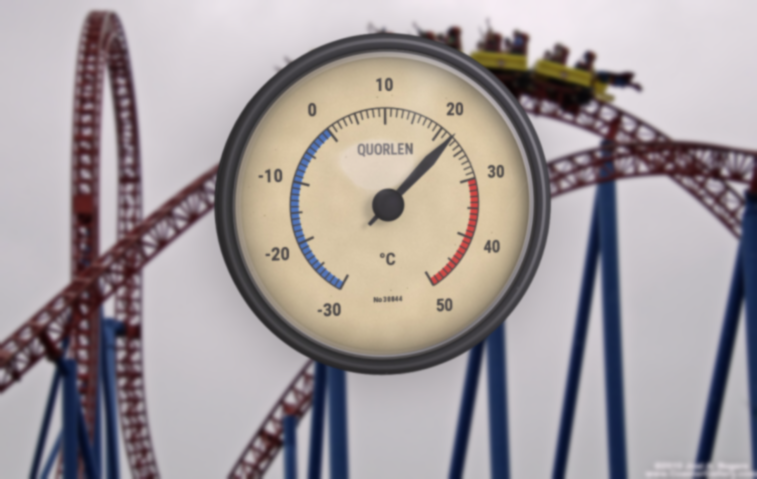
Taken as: 22 °C
